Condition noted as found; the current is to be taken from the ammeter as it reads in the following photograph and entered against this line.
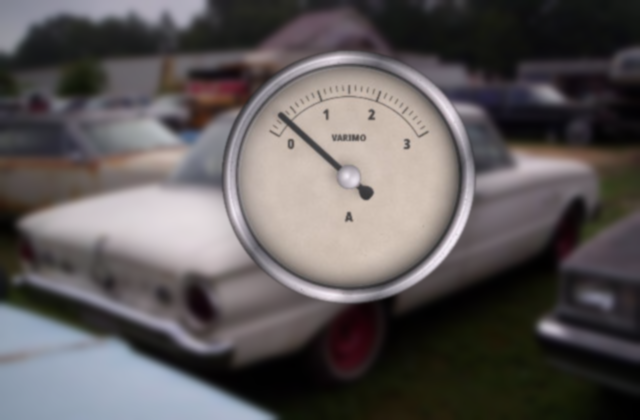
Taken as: 0.3 A
